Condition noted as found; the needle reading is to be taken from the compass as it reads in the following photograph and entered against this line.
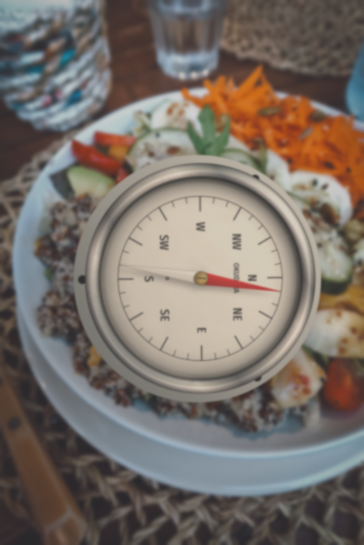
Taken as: 10 °
